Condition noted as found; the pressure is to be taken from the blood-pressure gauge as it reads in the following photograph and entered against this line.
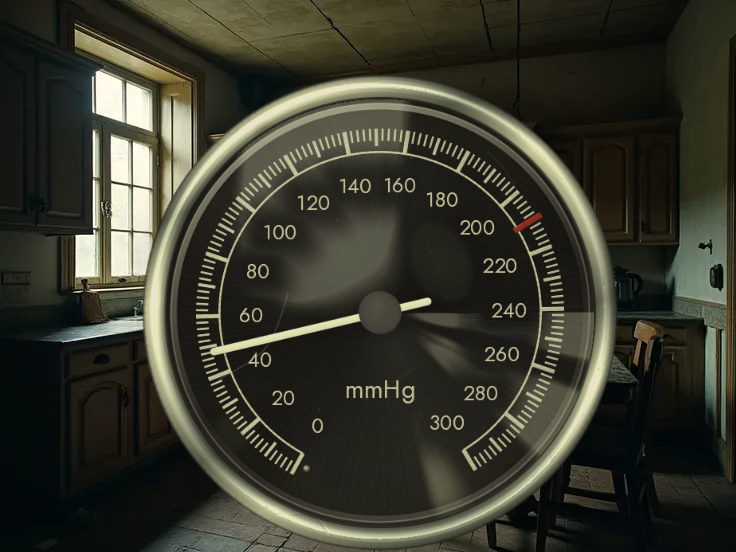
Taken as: 48 mmHg
